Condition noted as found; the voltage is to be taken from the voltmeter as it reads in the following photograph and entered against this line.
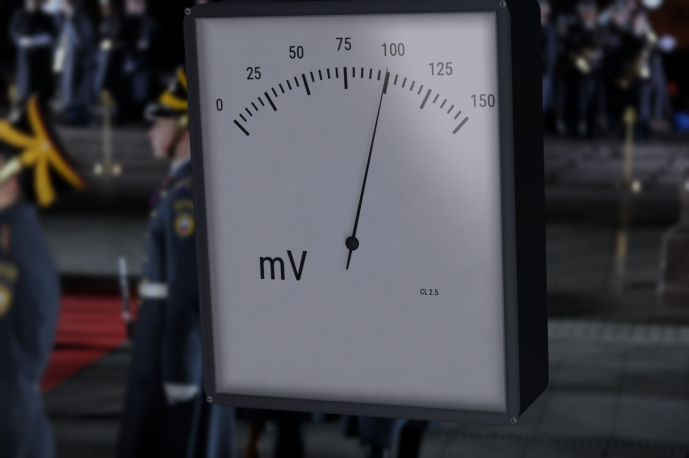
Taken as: 100 mV
